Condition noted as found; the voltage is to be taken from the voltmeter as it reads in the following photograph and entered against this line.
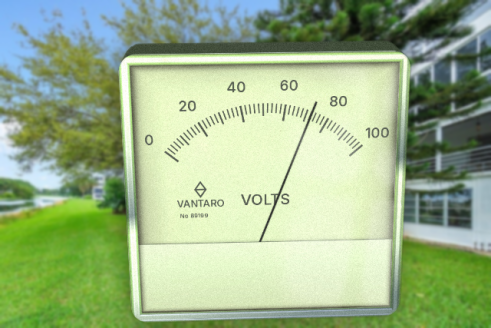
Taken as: 72 V
